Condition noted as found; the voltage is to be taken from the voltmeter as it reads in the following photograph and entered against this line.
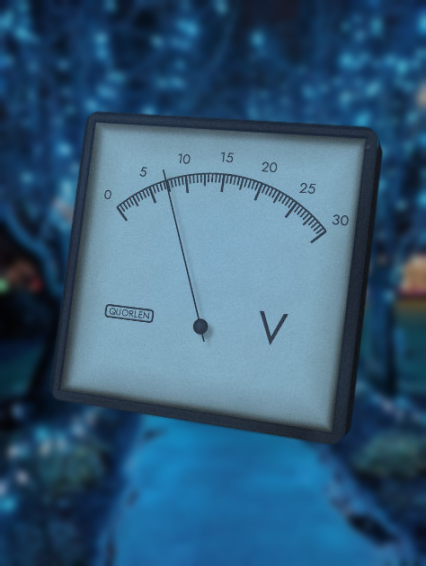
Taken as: 7.5 V
